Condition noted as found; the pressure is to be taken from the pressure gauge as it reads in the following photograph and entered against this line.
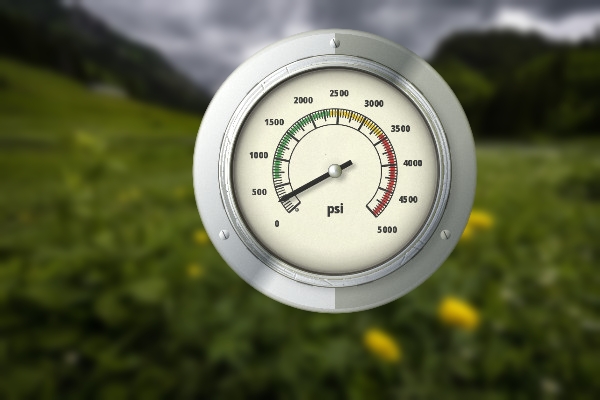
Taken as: 250 psi
